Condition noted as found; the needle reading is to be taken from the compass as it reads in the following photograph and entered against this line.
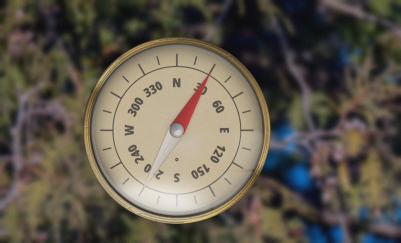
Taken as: 30 °
